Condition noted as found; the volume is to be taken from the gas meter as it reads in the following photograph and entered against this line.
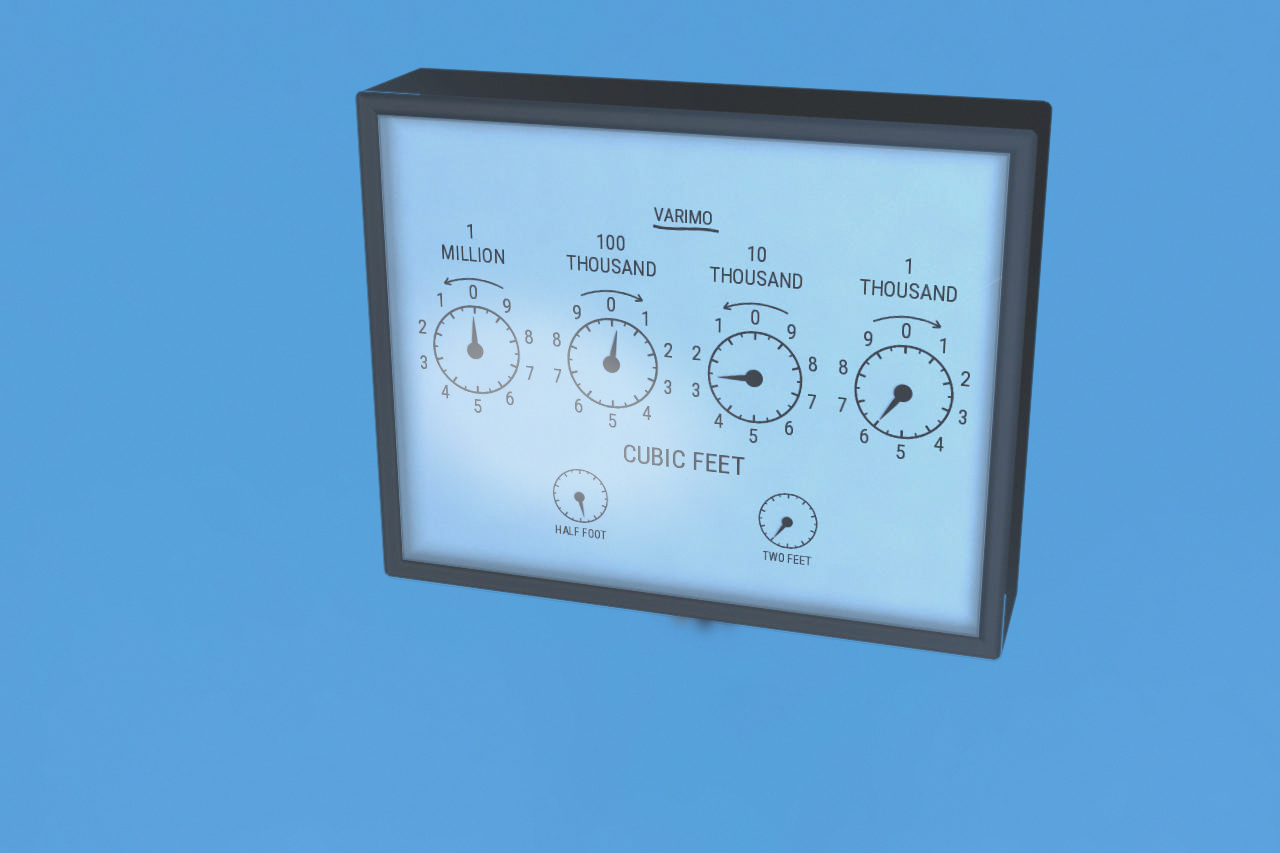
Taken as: 2600 ft³
